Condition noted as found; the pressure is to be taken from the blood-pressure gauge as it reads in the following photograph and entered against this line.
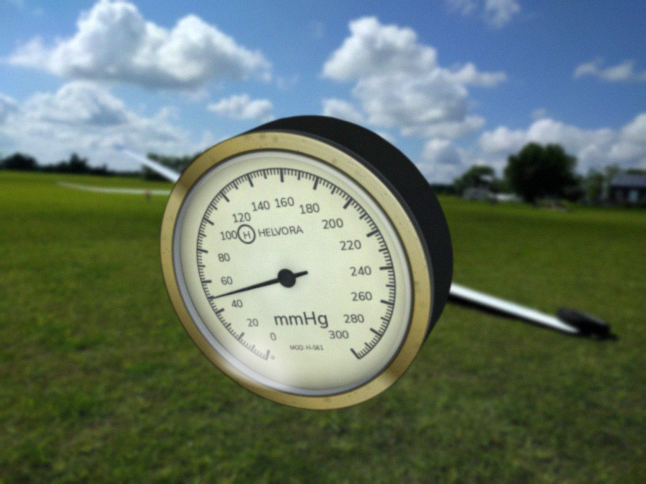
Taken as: 50 mmHg
